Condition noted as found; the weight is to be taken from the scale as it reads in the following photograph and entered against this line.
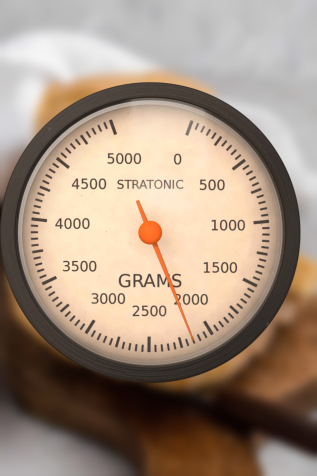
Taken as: 2150 g
